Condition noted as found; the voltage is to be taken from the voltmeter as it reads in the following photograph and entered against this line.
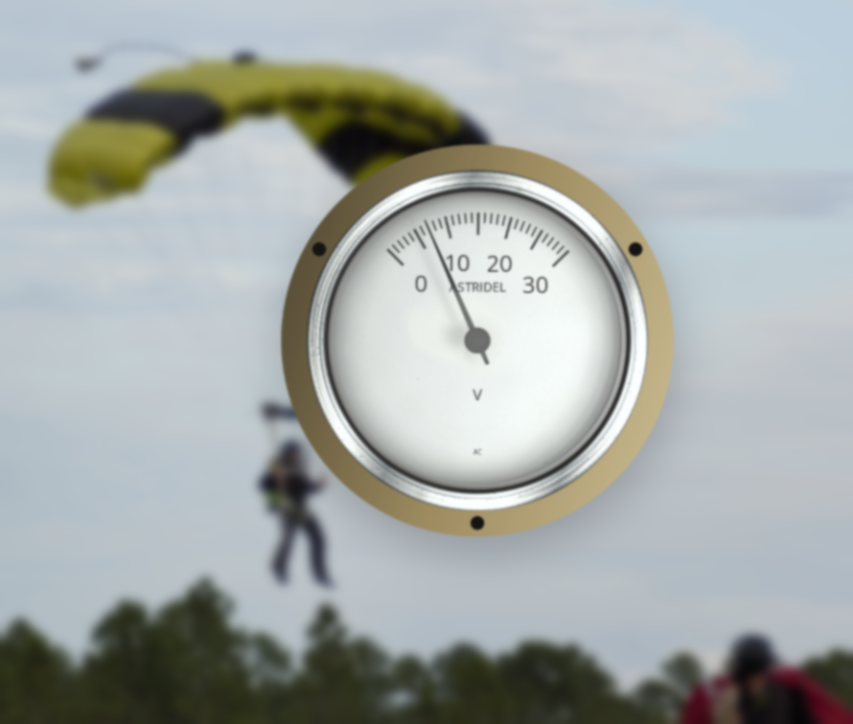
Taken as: 7 V
